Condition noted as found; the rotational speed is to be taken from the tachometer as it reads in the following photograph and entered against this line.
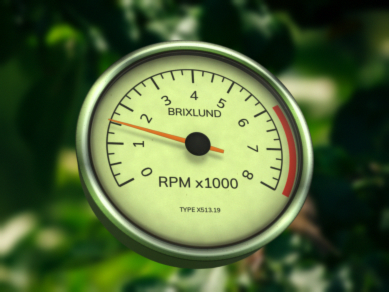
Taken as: 1500 rpm
